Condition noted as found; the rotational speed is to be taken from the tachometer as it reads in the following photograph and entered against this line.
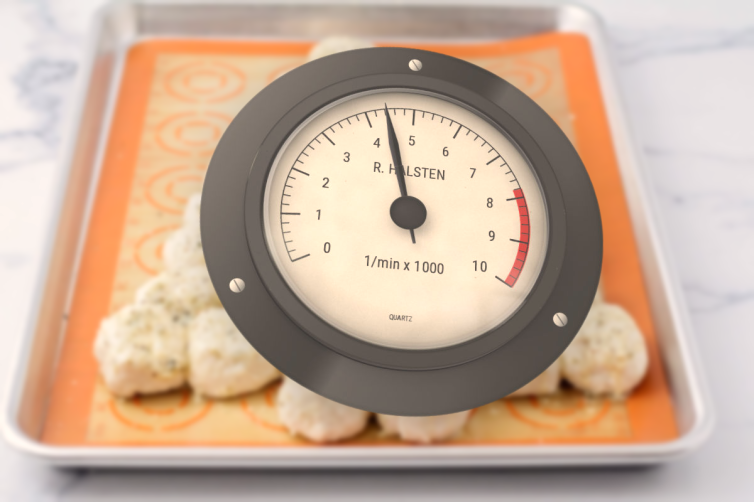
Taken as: 4400 rpm
